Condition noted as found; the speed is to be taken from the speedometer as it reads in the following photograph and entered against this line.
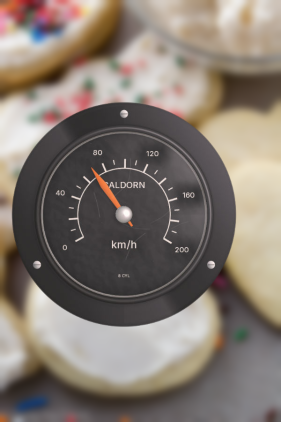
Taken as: 70 km/h
